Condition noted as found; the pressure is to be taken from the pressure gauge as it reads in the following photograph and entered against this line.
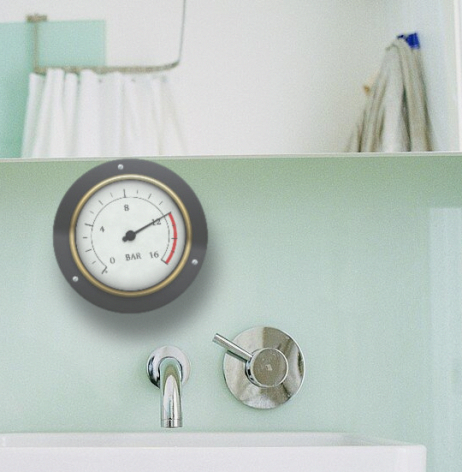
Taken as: 12 bar
